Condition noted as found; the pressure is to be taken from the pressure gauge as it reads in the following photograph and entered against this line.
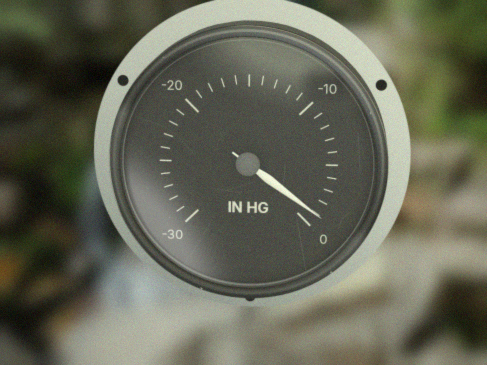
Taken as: -1 inHg
